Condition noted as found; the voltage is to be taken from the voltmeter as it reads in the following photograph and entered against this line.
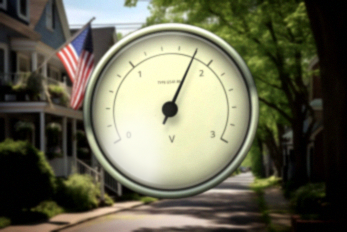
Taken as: 1.8 V
